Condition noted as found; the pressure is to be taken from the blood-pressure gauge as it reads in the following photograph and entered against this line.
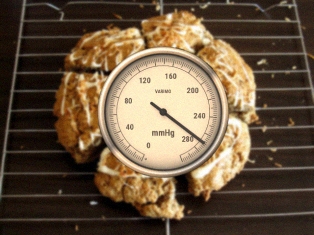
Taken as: 270 mmHg
